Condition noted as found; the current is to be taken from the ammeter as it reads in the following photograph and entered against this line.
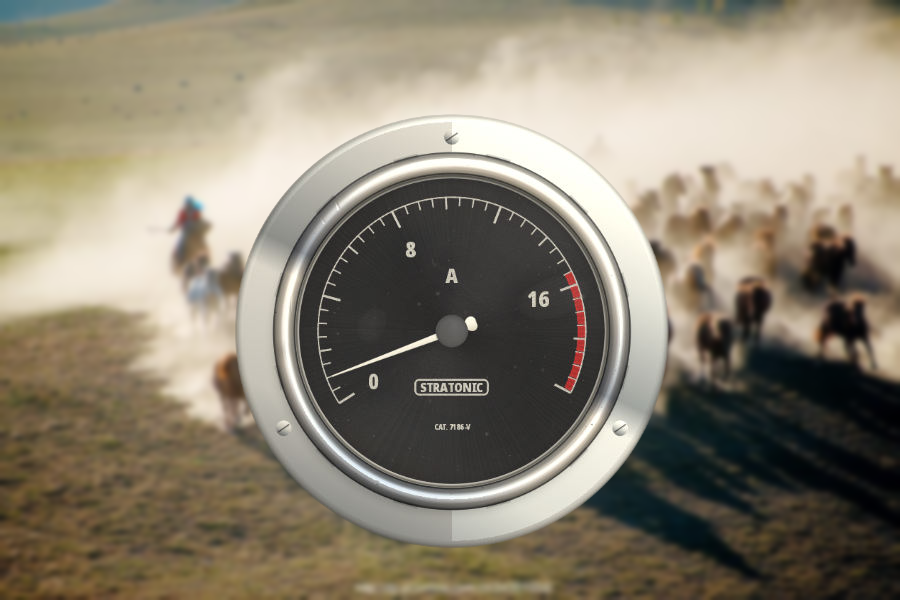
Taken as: 1 A
